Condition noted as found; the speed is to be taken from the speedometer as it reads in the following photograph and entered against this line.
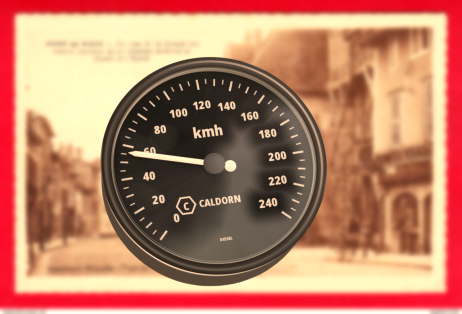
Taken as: 55 km/h
